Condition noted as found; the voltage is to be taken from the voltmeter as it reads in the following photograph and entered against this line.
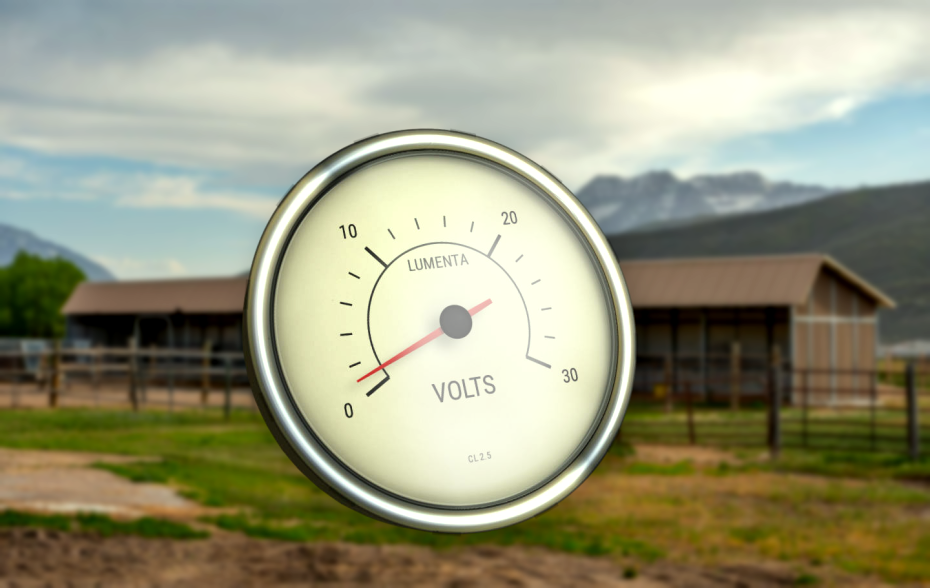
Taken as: 1 V
